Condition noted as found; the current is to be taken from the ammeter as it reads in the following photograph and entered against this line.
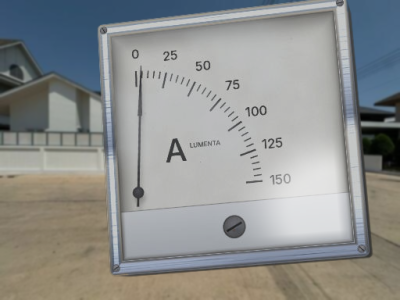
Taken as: 5 A
